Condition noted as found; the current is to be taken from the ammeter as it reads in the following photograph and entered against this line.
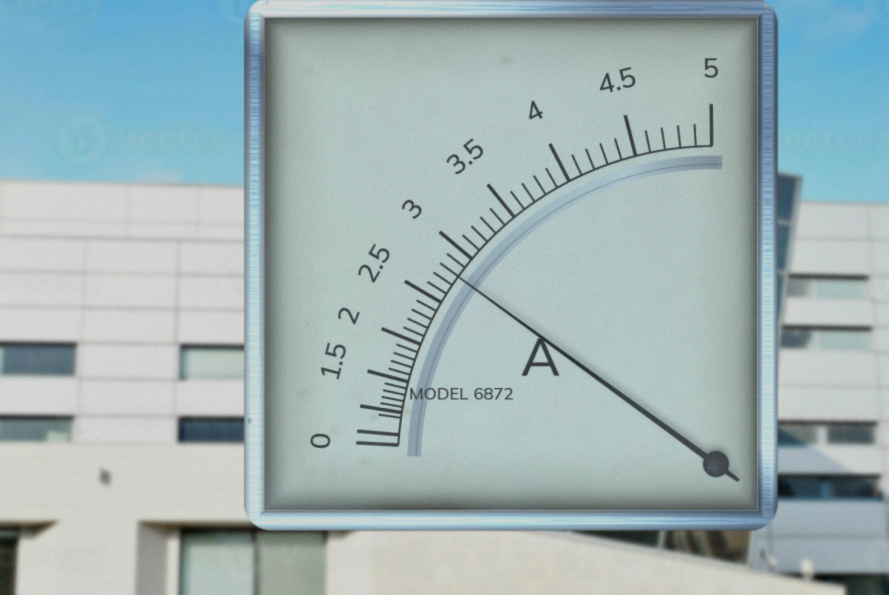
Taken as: 2.8 A
